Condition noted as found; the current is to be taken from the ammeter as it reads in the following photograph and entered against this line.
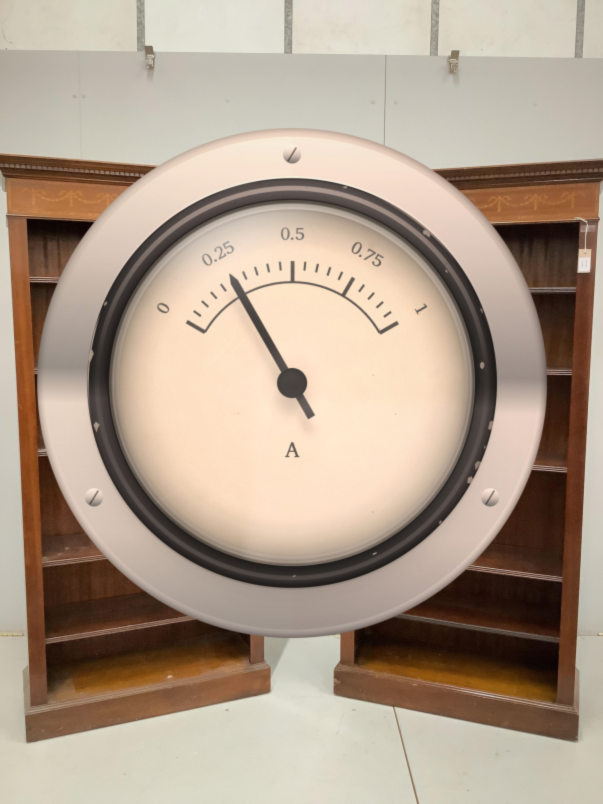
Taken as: 0.25 A
